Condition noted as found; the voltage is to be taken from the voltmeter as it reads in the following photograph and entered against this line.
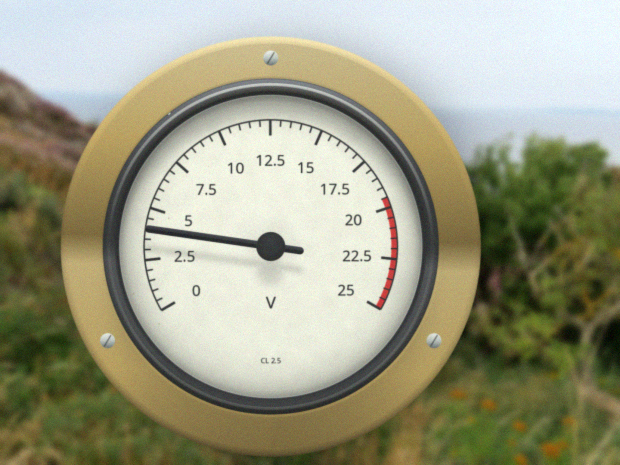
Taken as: 4 V
